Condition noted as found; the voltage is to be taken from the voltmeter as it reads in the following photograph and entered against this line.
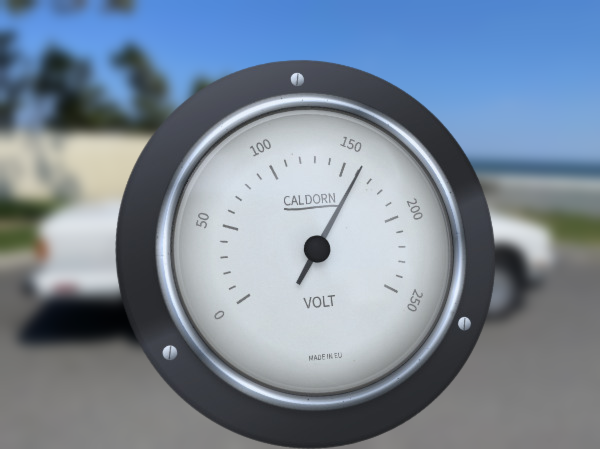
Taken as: 160 V
